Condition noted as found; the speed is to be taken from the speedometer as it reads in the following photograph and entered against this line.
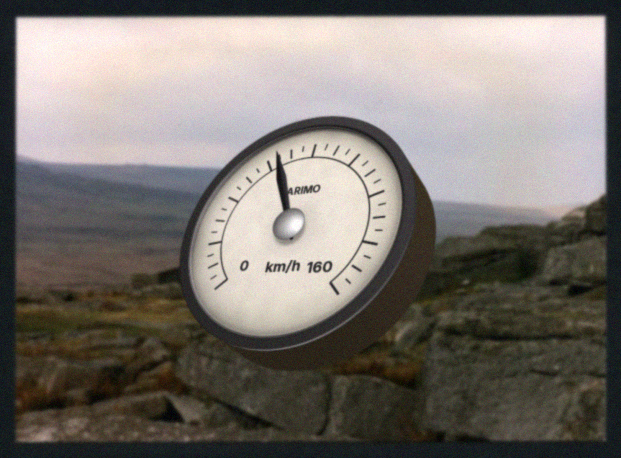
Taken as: 65 km/h
